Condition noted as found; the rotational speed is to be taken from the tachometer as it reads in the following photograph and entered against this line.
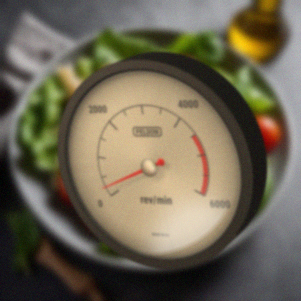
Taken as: 250 rpm
